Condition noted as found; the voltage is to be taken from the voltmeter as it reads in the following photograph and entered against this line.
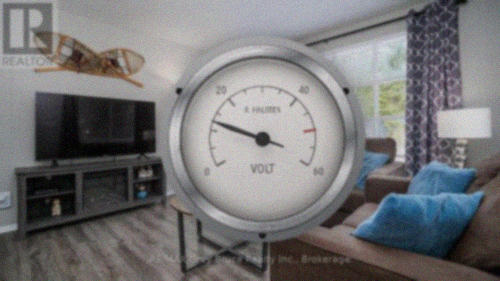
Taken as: 12.5 V
